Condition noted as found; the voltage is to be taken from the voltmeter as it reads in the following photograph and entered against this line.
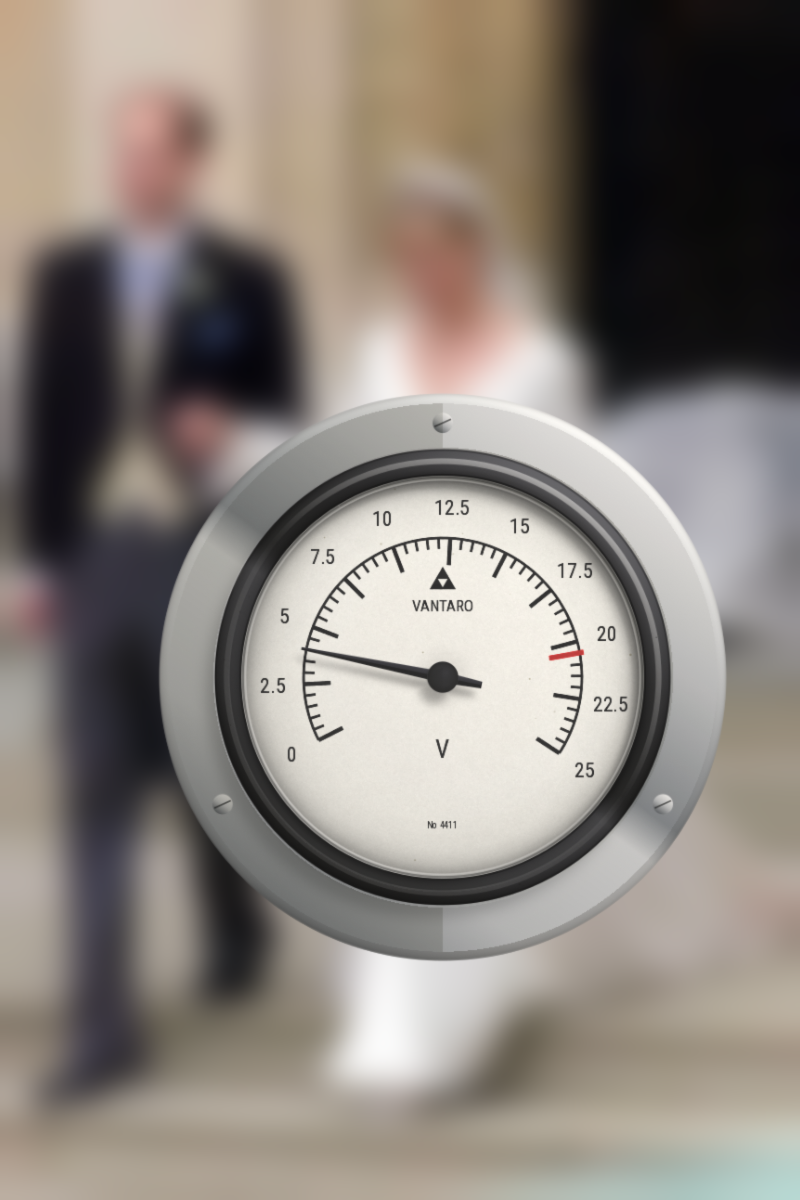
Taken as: 4 V
